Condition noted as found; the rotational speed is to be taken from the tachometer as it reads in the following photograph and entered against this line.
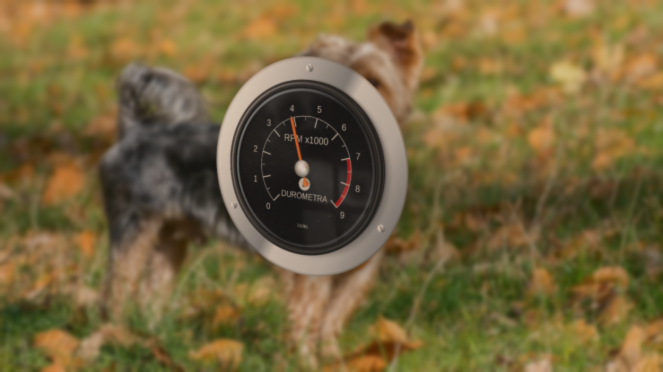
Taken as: 4000 rpm
